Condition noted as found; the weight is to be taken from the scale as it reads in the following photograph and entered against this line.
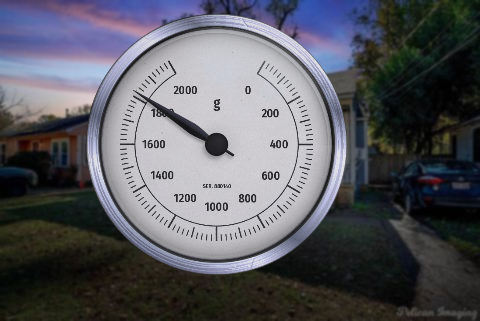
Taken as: 1820 g
